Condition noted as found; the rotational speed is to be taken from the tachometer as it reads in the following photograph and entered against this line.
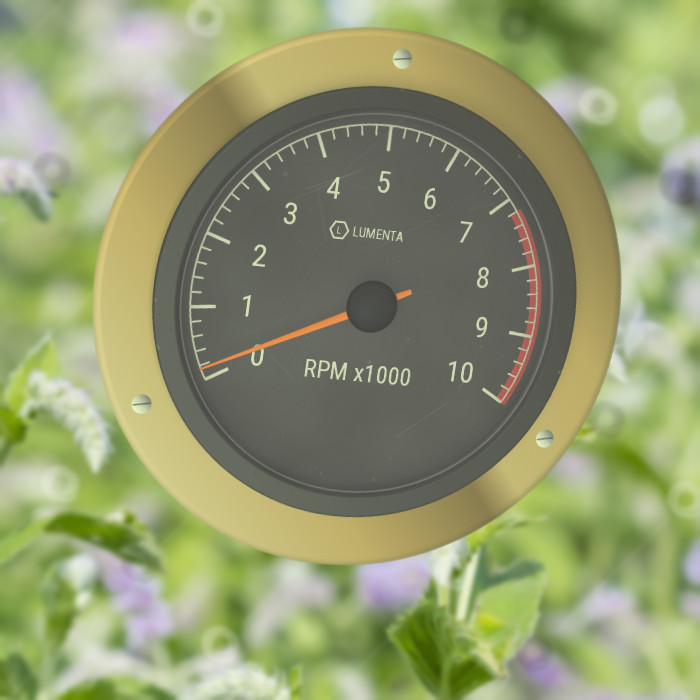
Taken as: 200 rpm
